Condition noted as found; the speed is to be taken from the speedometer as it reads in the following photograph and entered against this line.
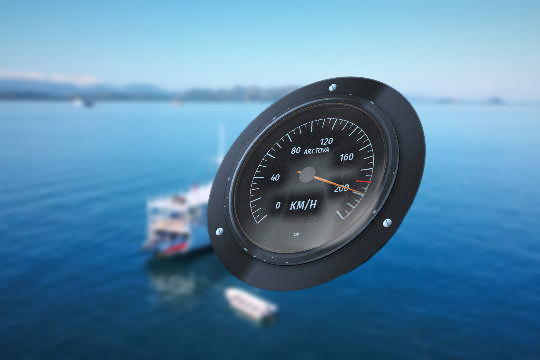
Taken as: 200 km/h
